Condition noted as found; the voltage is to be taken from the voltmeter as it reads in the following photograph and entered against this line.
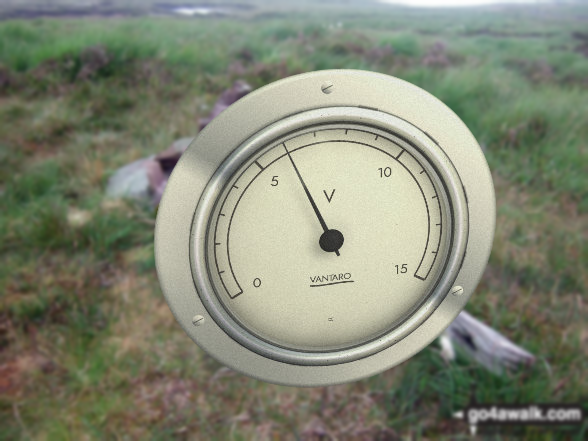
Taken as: 6 V
